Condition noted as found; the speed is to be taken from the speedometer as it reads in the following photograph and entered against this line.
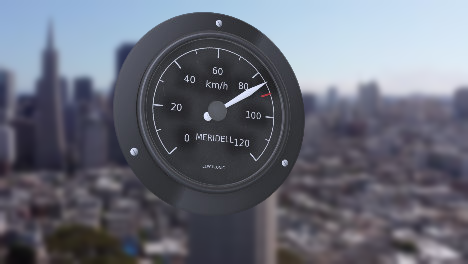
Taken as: 85 km/h
